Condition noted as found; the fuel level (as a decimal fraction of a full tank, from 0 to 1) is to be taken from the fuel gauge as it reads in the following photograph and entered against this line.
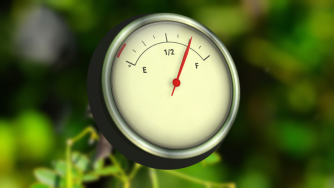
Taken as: 0.75
